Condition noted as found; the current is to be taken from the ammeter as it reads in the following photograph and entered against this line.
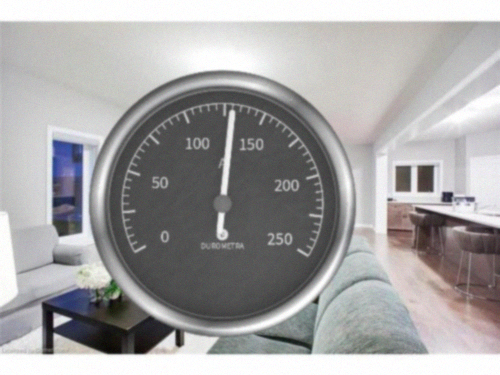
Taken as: 130 A
